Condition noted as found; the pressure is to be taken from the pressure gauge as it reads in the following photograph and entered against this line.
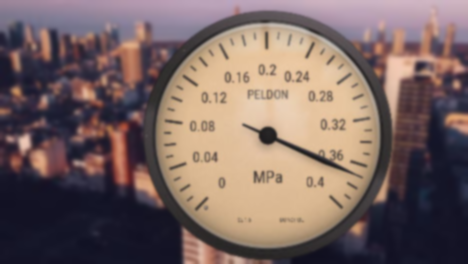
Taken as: 0.37 MPa
